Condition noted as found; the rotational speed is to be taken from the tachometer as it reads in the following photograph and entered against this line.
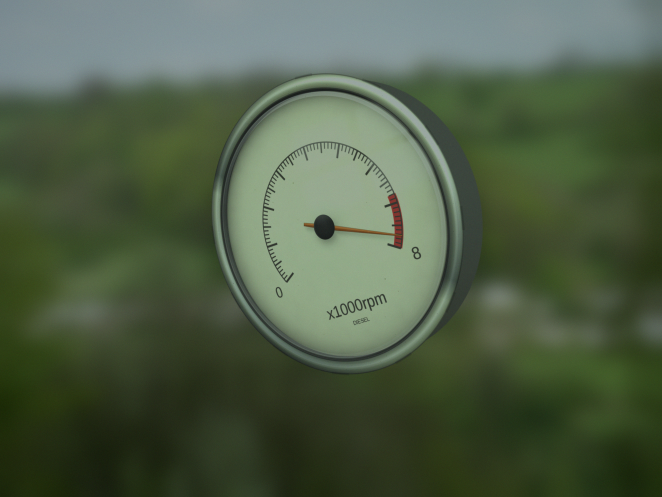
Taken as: 7700 rpm
